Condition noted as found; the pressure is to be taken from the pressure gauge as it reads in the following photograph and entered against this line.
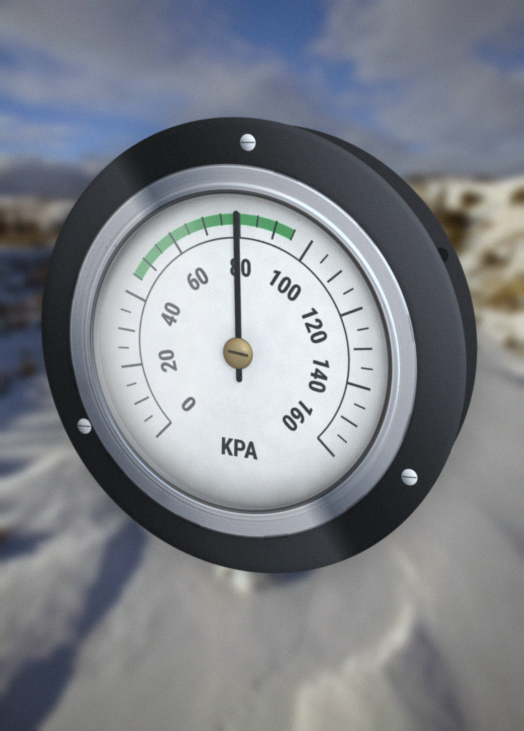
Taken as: 80 kPa
